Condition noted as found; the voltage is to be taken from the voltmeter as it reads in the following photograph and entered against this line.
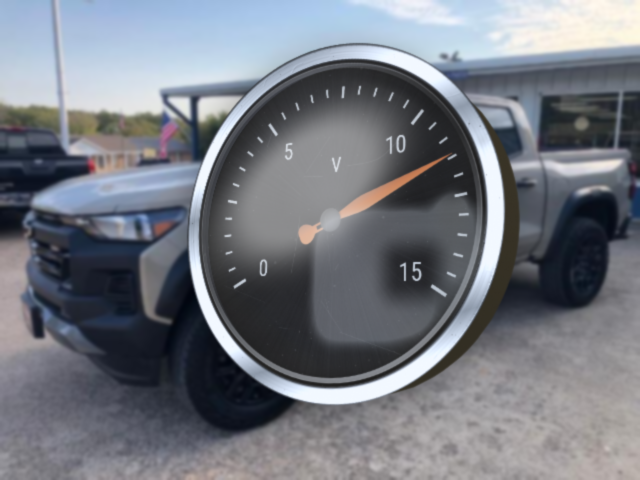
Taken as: 11.5 V
